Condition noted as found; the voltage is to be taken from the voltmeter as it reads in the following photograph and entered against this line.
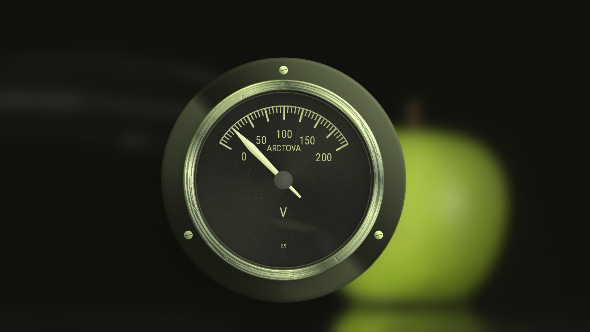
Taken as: 25 V
